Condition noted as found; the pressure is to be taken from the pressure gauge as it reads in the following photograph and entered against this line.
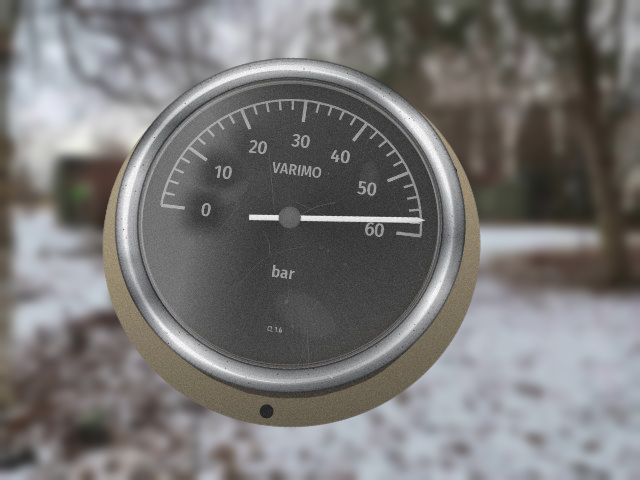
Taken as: 58 bar
